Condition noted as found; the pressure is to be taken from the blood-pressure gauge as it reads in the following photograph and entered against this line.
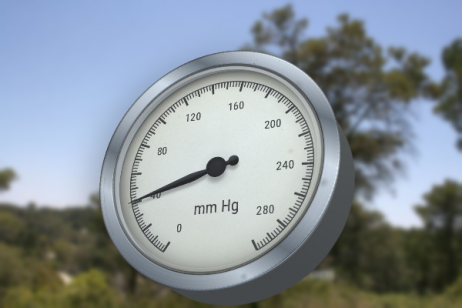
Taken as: 40 mmHg
